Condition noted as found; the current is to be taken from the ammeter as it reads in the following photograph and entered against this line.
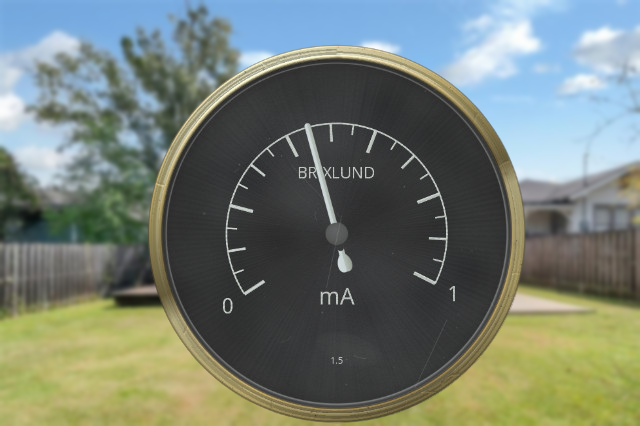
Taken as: 0.45 mA
